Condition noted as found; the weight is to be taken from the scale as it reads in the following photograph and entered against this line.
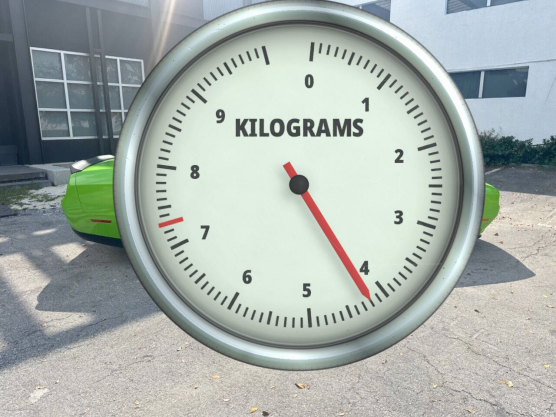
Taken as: 4.2 kg
